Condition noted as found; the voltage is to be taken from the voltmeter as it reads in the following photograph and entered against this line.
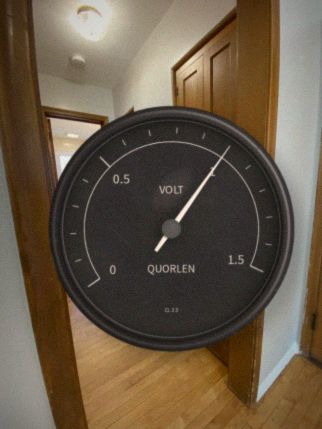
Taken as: 1 V
